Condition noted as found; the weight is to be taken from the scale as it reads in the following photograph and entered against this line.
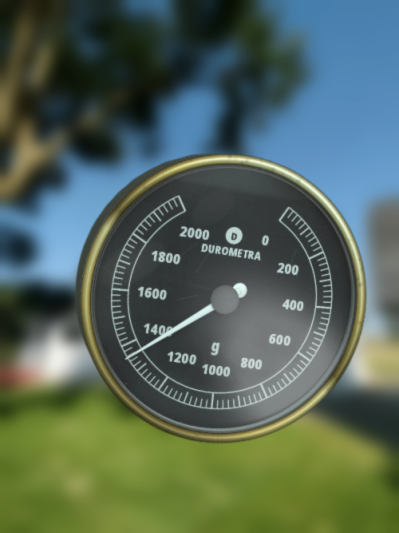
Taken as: 1360 g
